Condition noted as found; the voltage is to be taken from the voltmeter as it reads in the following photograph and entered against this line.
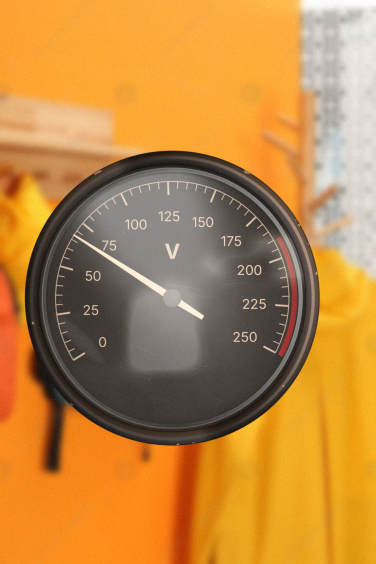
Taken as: 67.5 V
